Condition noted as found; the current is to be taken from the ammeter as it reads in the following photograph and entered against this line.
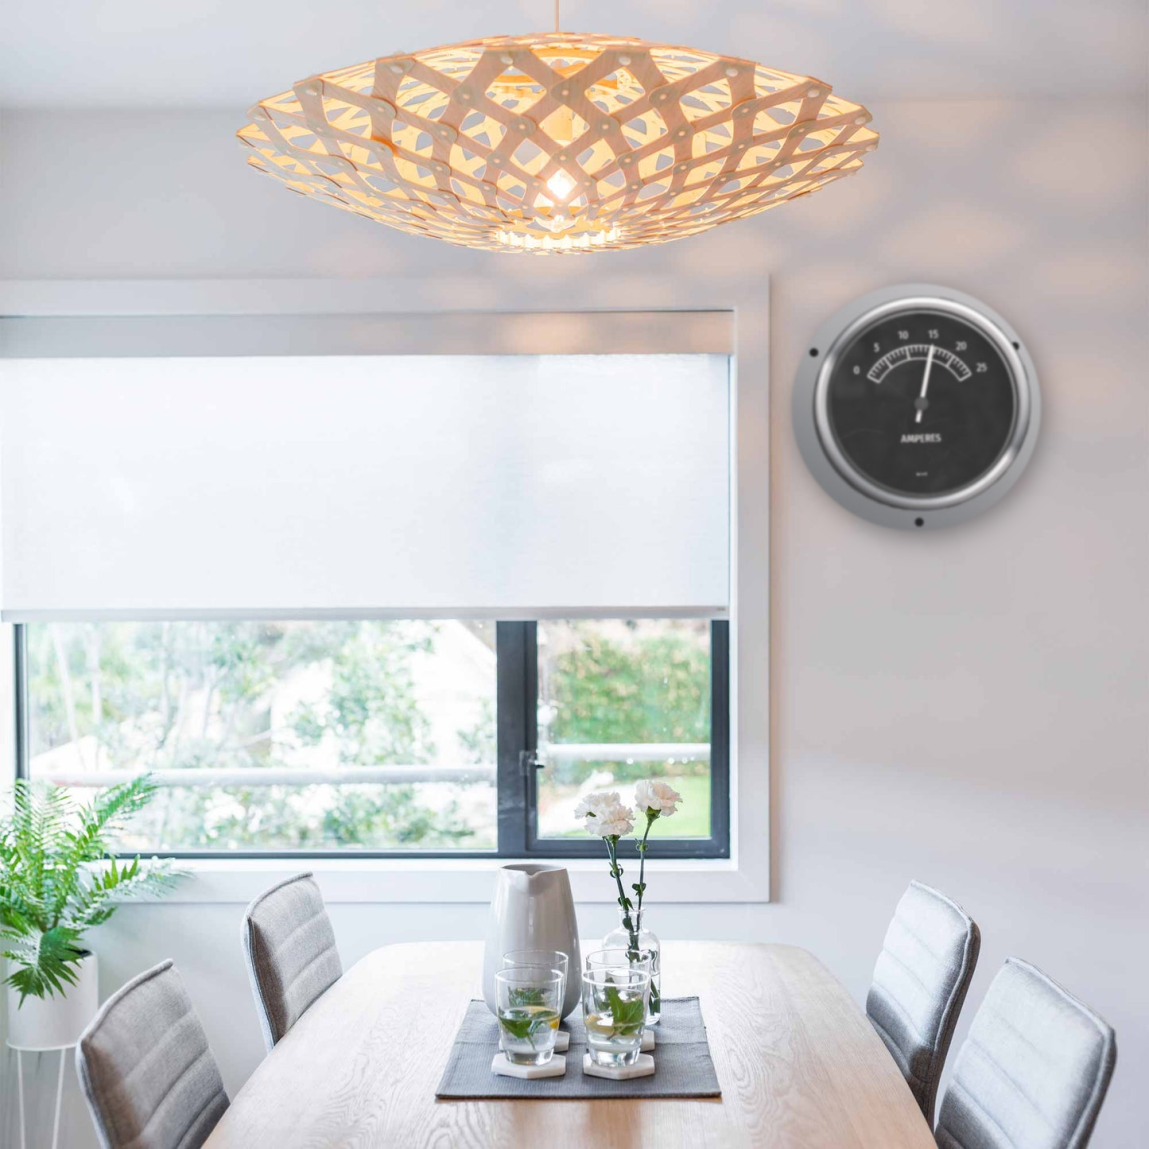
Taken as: 15 A
